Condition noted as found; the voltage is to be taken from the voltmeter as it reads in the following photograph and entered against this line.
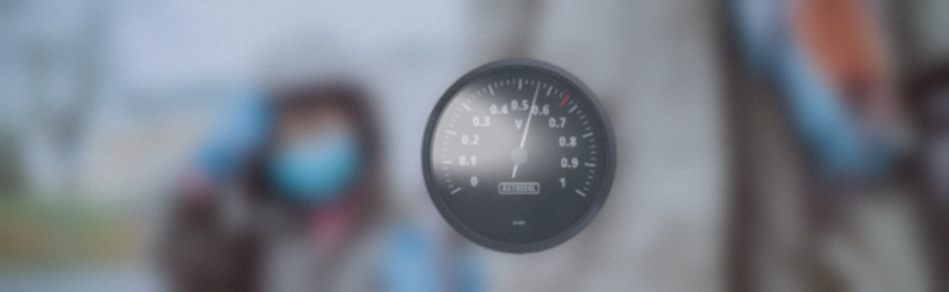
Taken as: 0.56 V
